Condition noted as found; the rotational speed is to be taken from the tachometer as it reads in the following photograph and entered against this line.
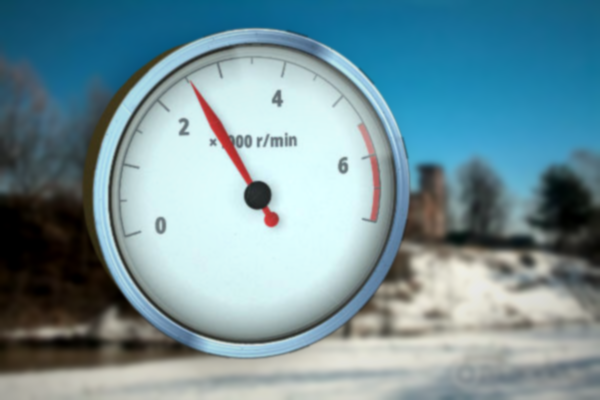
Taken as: 2500 rpm
